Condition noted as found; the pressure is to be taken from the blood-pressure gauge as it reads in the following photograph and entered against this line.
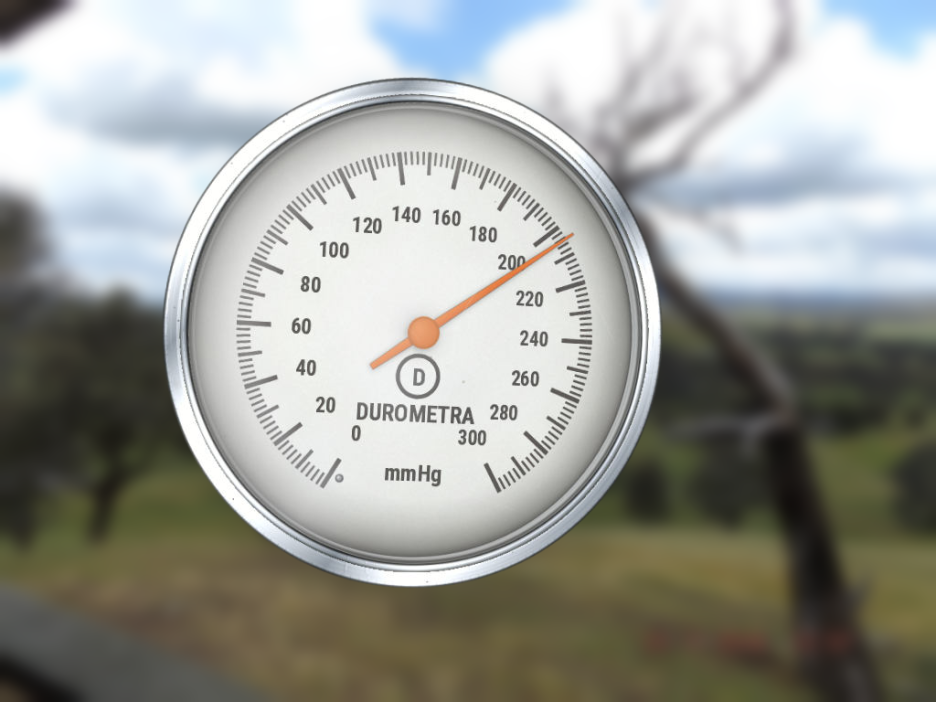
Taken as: 204 mmHg
